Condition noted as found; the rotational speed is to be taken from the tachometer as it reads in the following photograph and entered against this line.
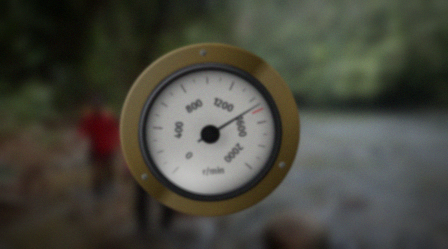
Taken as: 1450 rpm
